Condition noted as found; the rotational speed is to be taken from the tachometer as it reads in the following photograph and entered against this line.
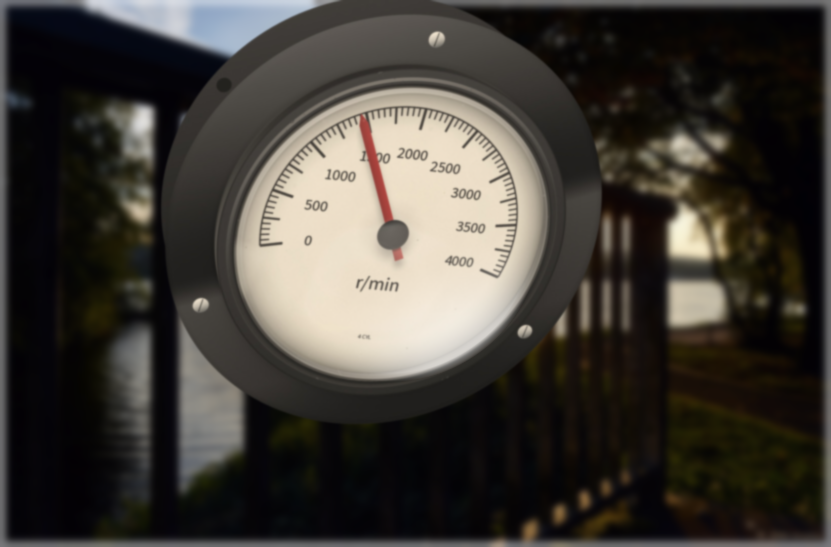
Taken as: 1450 rpm
